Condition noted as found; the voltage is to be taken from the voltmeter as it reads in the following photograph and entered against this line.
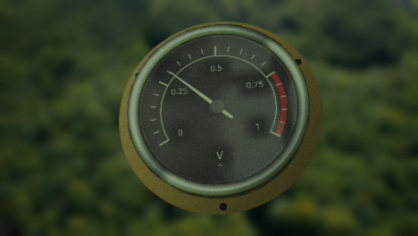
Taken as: 0.3 V
